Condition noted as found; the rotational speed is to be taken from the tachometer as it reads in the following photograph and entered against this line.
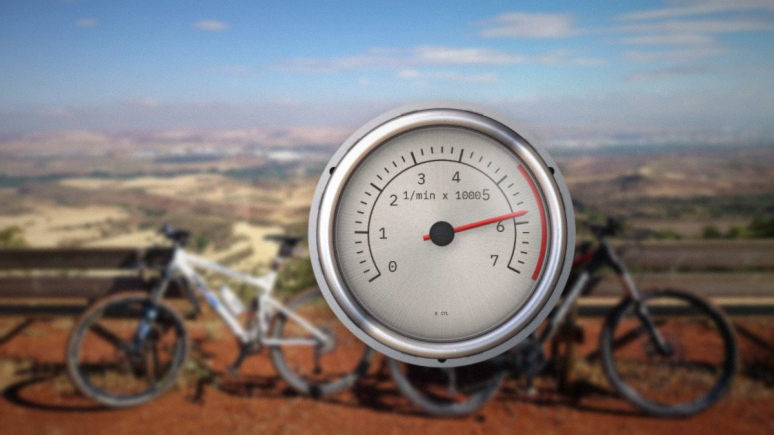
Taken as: 5800 rpm
